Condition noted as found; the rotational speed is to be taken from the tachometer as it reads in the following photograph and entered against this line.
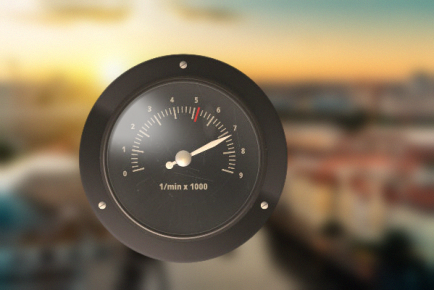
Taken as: 7200 rpm
